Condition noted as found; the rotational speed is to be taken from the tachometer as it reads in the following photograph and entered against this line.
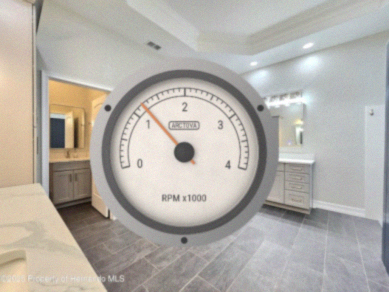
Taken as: 1200 rpm
